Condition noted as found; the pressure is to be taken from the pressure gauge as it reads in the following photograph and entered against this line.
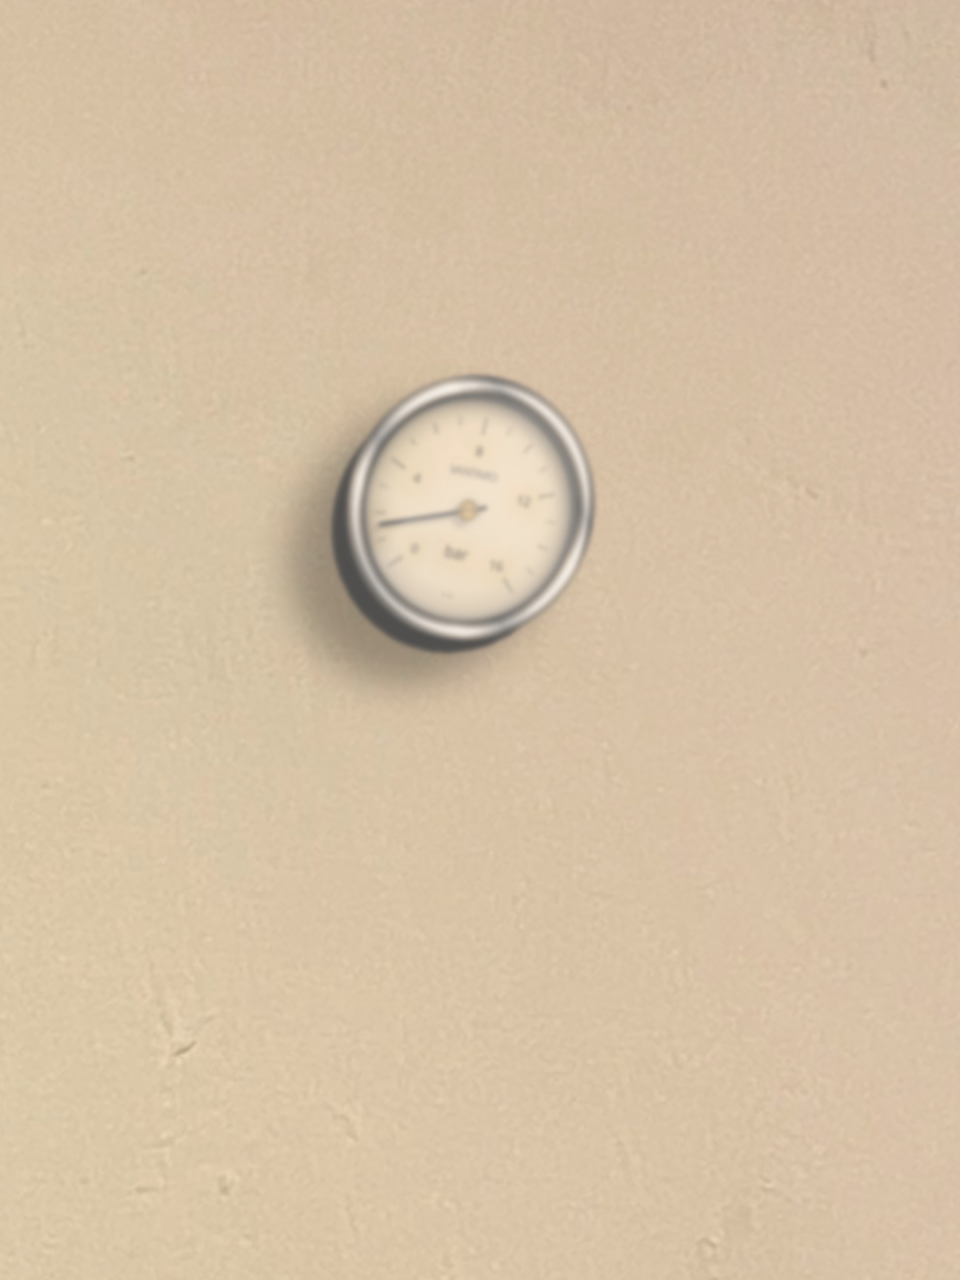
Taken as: 1.5 bar
